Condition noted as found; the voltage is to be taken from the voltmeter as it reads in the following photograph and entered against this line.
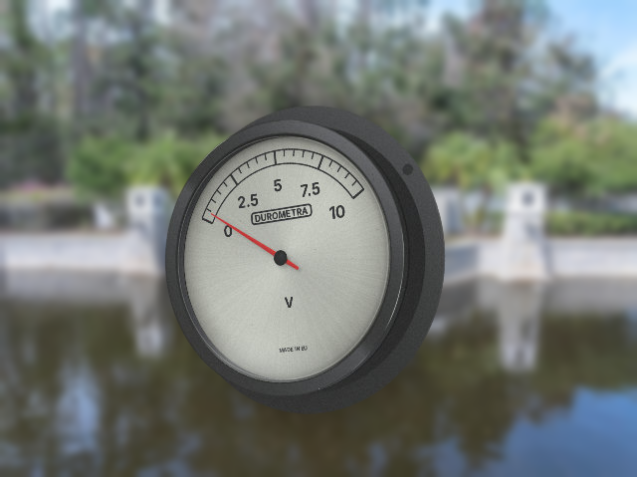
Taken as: 0.5 V
